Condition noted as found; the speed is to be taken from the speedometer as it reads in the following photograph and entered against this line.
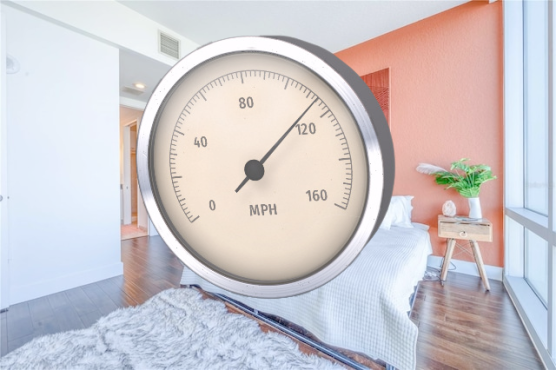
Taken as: 114 mph
